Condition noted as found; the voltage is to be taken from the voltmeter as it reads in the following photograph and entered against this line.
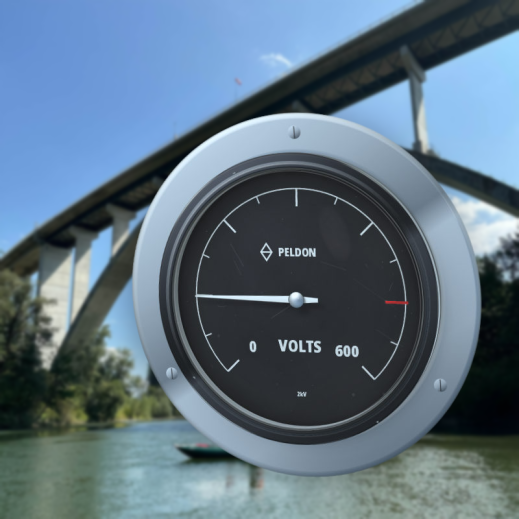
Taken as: 100 V
